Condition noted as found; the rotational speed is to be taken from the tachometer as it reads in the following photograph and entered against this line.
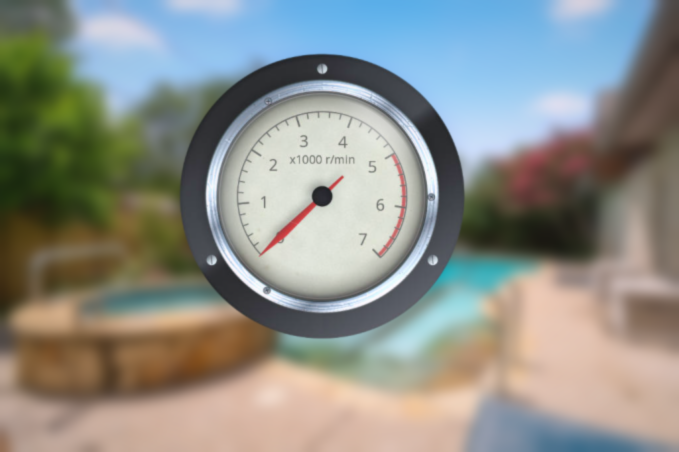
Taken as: 0 rpm
